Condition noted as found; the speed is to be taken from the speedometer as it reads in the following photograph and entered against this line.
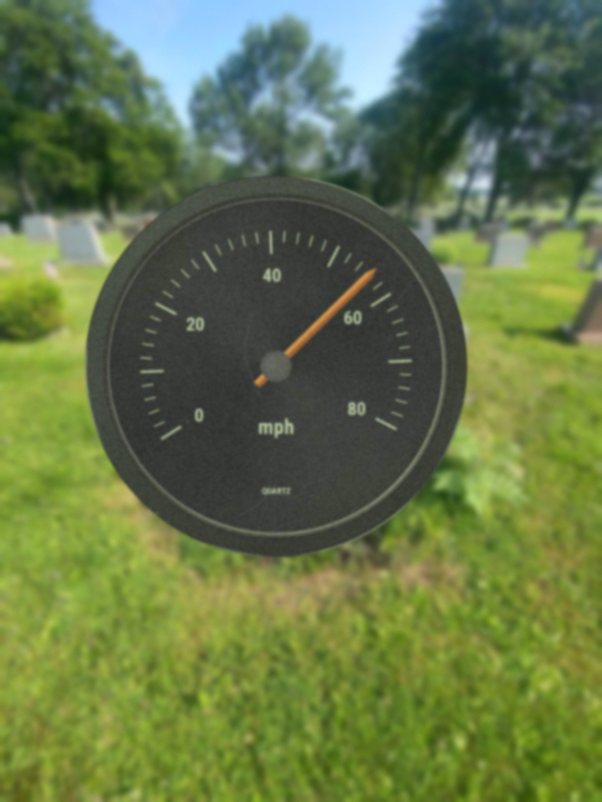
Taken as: 56 mph
